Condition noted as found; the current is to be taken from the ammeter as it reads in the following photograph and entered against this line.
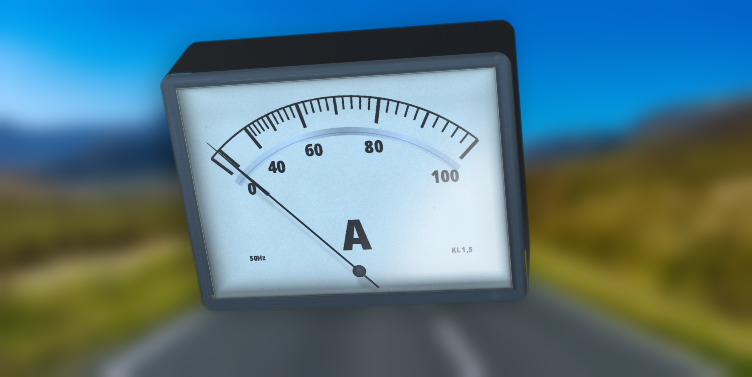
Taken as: 20 A
